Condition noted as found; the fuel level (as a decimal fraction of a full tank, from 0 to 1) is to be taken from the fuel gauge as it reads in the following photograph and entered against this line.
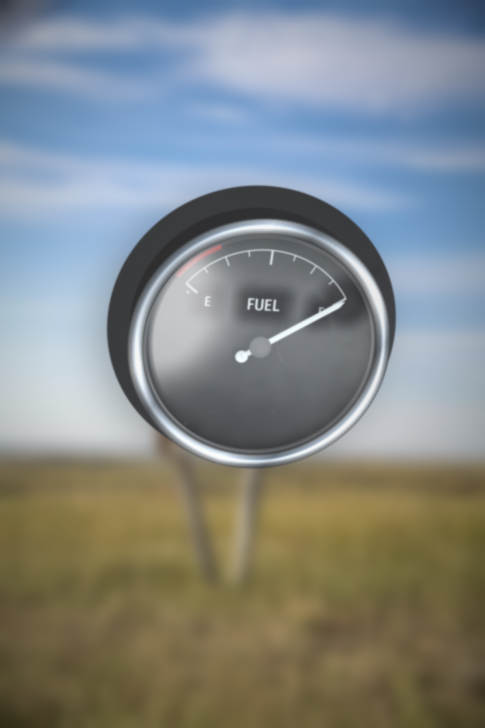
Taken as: 1
